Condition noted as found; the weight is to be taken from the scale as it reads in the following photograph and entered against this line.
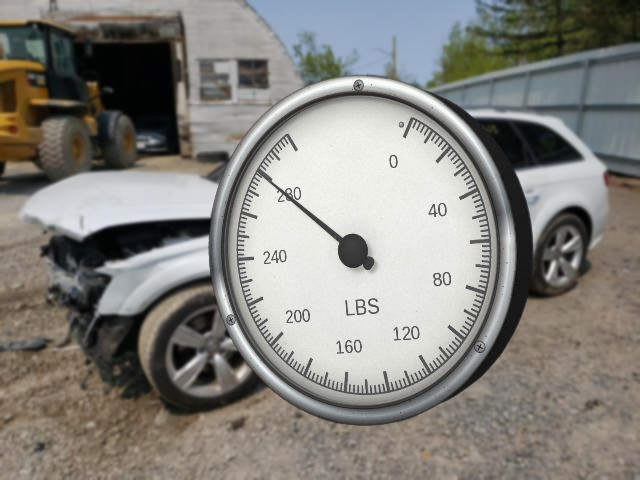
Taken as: 280 lb
